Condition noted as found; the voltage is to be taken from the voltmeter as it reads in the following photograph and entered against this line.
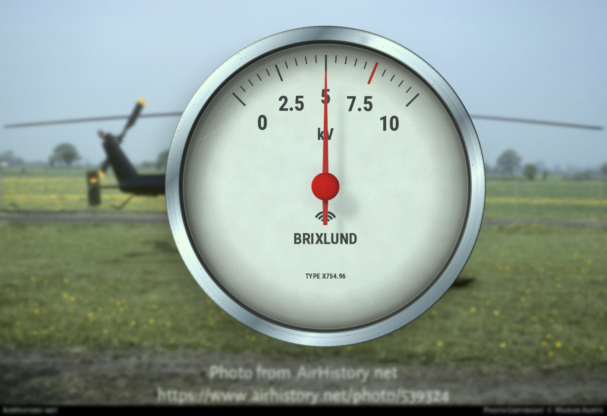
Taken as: 5 kV
